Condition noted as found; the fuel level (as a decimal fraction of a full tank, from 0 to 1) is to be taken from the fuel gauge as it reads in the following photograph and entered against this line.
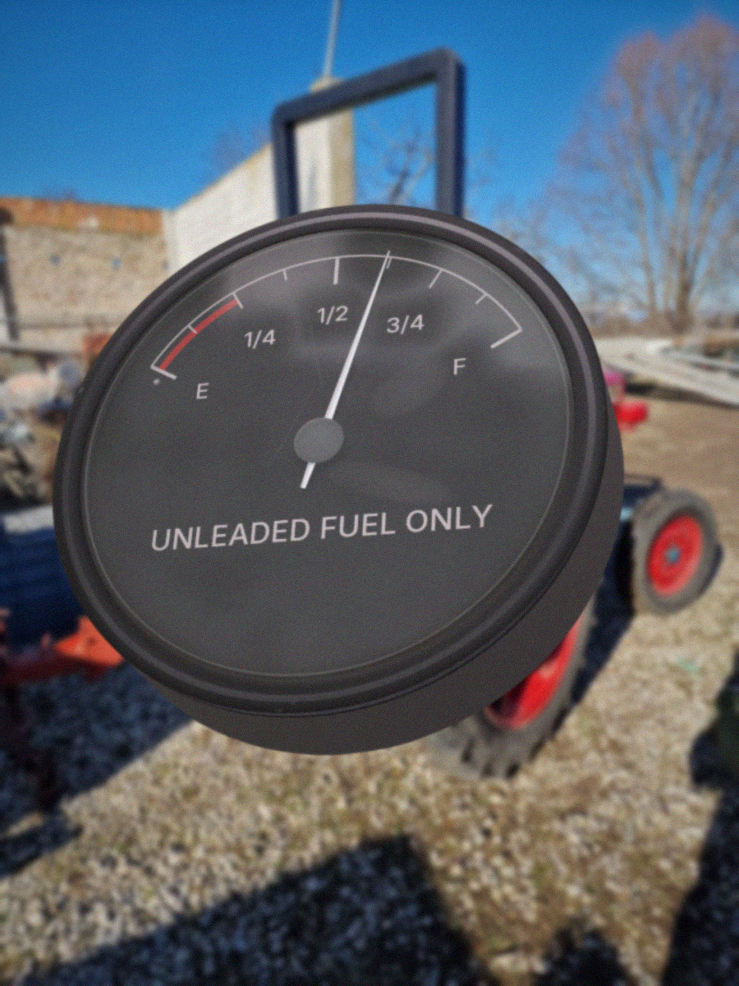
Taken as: 0.625
